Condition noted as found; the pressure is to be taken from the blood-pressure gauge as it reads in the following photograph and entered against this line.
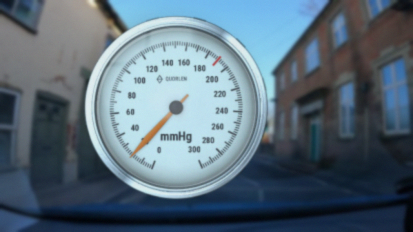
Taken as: 20 mmHg
